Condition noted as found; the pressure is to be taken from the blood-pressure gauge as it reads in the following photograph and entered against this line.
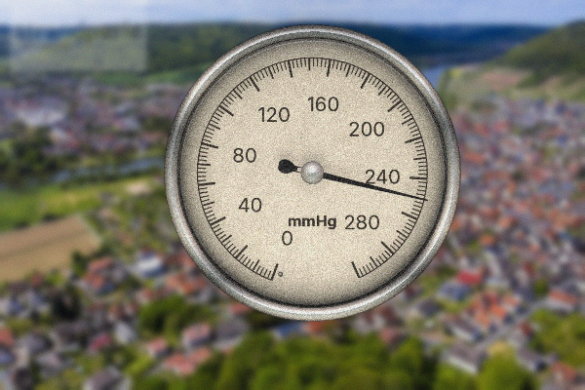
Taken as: 250 mmHg
